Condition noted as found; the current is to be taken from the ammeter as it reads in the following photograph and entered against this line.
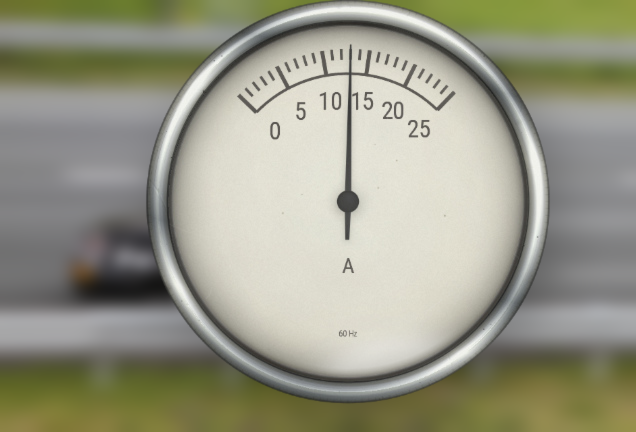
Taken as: 13 A
